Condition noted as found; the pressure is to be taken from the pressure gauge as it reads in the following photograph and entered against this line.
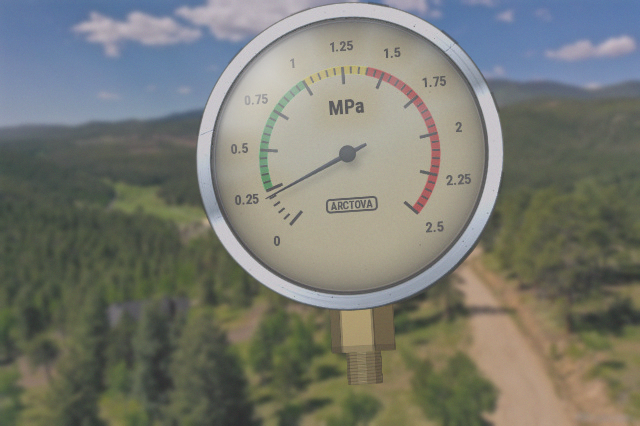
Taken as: 0.2 MPa
